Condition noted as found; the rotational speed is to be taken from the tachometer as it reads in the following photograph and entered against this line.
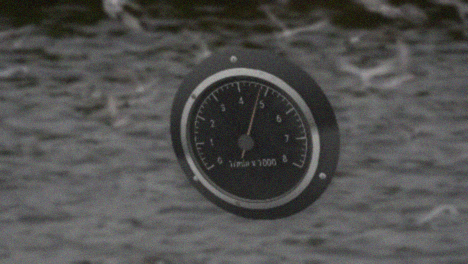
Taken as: 4800 rpm
